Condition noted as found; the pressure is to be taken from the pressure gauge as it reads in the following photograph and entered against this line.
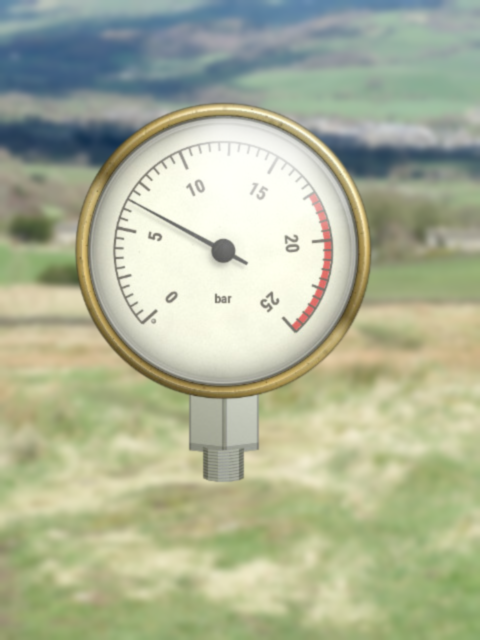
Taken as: 6.5 bar
